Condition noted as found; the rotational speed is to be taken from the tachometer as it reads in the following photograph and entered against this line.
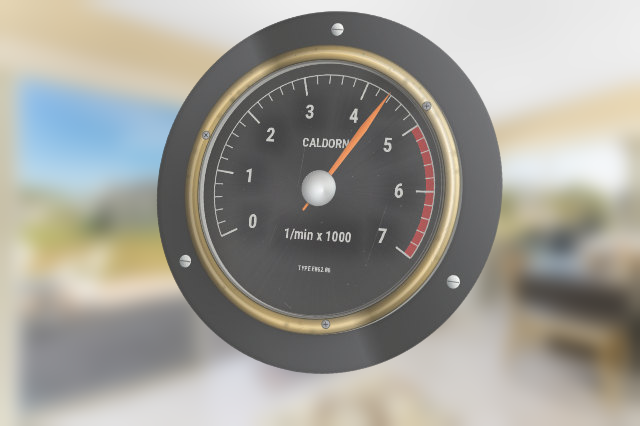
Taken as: 4400 rpm
